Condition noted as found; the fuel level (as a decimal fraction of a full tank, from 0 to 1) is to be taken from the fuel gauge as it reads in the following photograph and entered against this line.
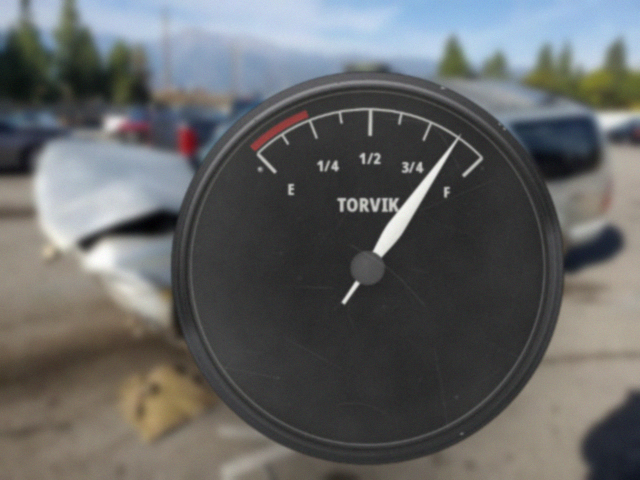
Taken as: 0.875
